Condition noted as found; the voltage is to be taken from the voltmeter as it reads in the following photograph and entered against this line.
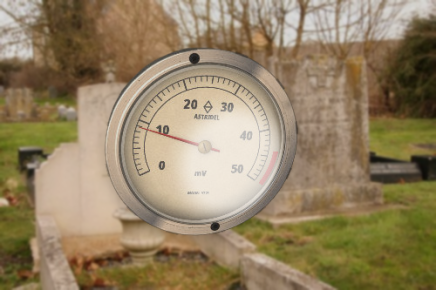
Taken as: 9 mV
